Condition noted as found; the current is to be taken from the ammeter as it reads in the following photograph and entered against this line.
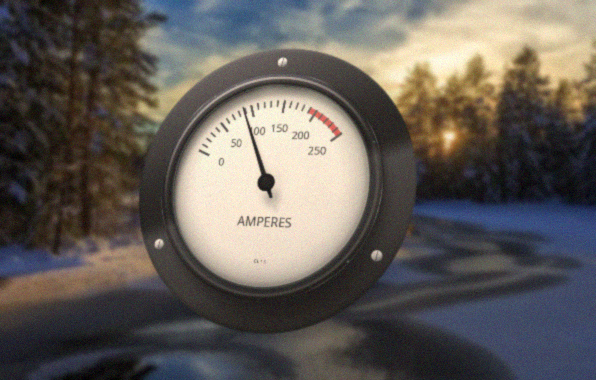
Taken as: 90 A
